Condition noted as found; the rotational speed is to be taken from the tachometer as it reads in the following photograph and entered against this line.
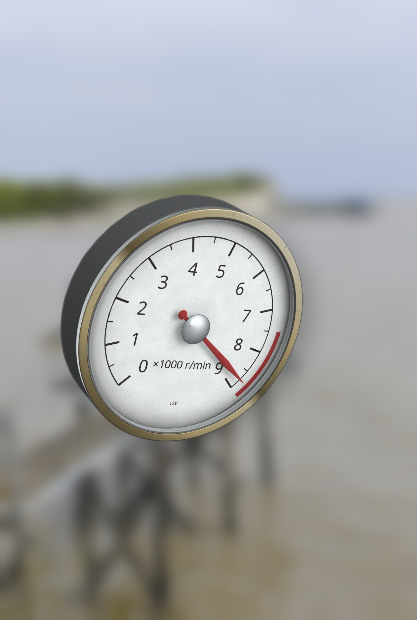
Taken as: 8750 rpm
